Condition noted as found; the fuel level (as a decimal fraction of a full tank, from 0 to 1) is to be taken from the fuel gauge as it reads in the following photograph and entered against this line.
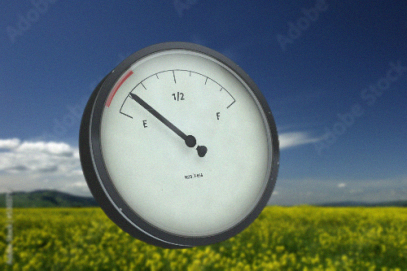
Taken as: 0.125
